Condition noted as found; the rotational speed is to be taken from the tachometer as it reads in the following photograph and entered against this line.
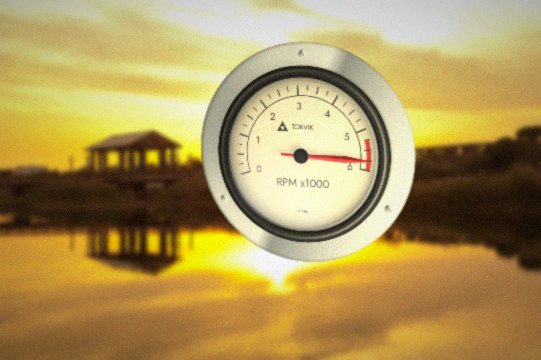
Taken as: 5750 rpm
